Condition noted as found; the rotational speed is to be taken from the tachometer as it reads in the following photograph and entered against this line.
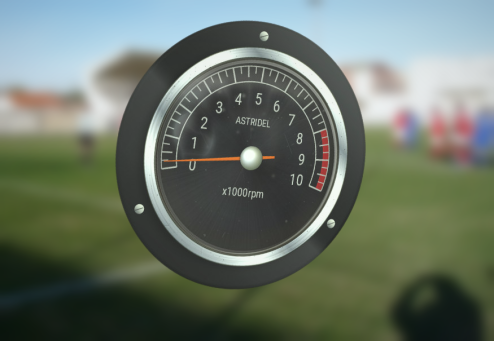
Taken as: 250 rpm
